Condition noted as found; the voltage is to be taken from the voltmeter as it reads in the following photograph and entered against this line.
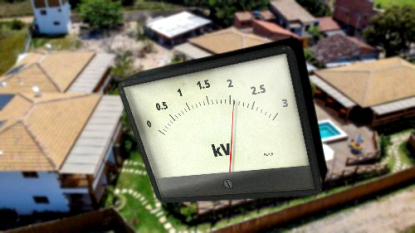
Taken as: 2.1 kV
